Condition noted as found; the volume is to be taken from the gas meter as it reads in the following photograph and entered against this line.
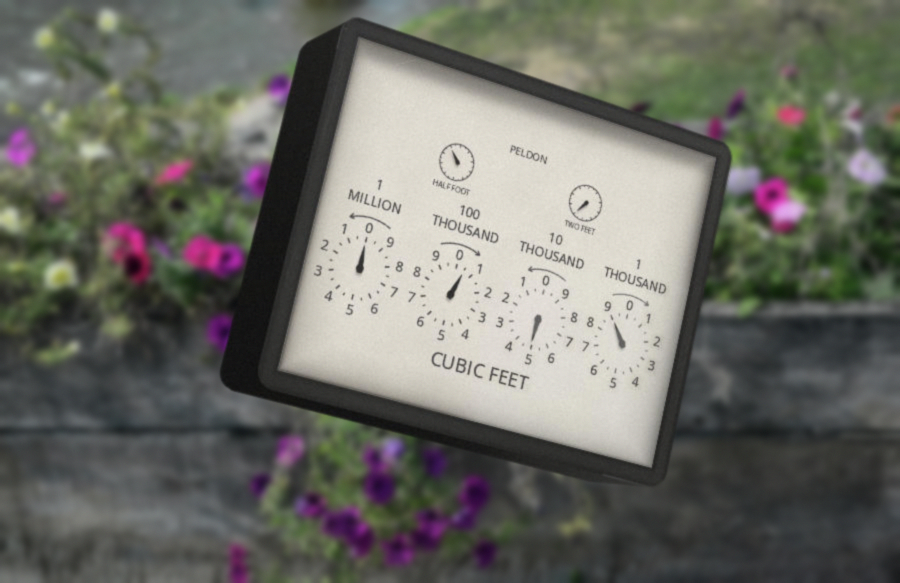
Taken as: 4900 ft³
